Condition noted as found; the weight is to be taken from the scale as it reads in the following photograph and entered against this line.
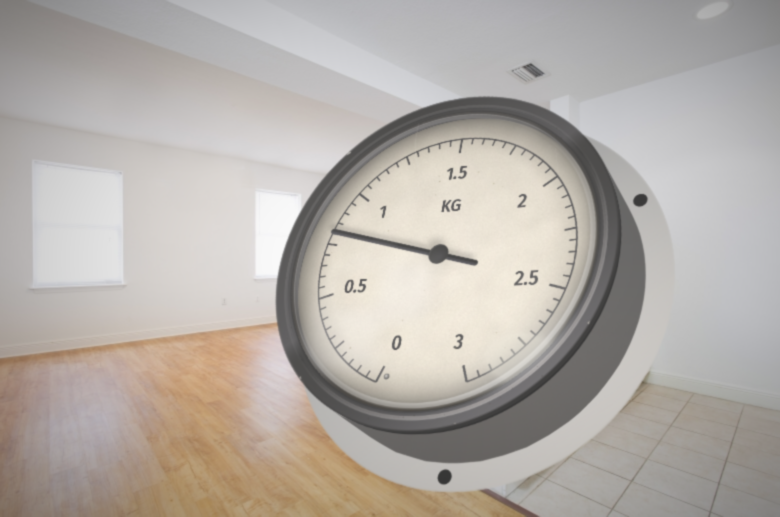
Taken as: 0.8 kg
